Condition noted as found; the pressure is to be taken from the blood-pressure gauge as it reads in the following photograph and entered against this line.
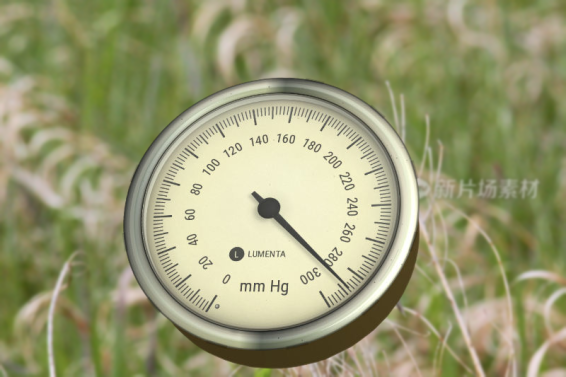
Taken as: 288 mmHg
